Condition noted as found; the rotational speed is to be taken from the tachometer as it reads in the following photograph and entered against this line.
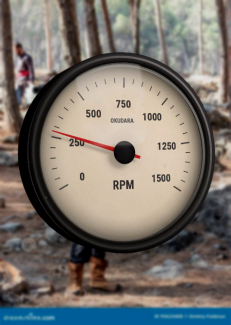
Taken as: 275 rpm
